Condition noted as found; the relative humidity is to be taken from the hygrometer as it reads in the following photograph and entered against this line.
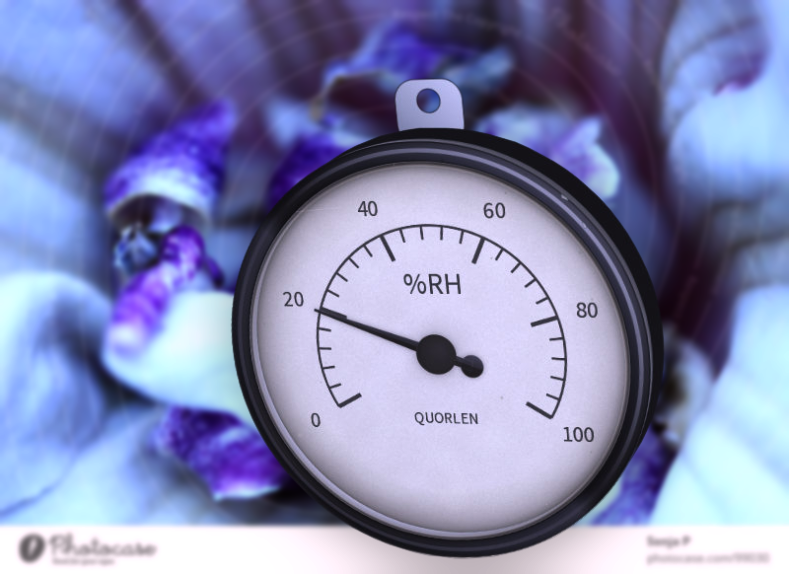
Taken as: 20 %
